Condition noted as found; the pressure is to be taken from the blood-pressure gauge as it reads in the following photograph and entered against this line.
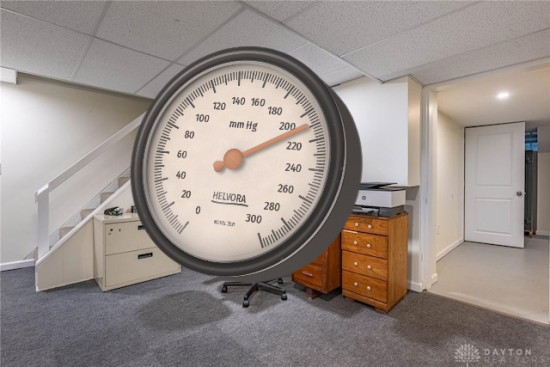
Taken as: 210 mmHg
